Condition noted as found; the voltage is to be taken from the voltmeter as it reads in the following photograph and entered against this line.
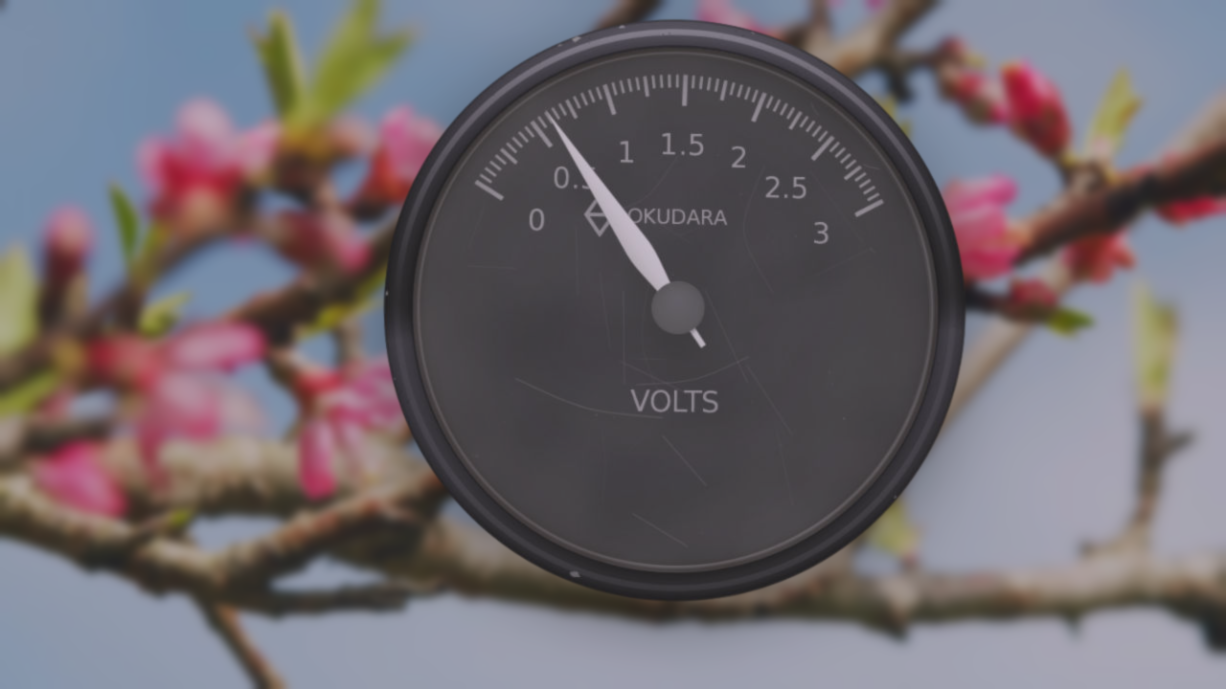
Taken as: 0.6 V
